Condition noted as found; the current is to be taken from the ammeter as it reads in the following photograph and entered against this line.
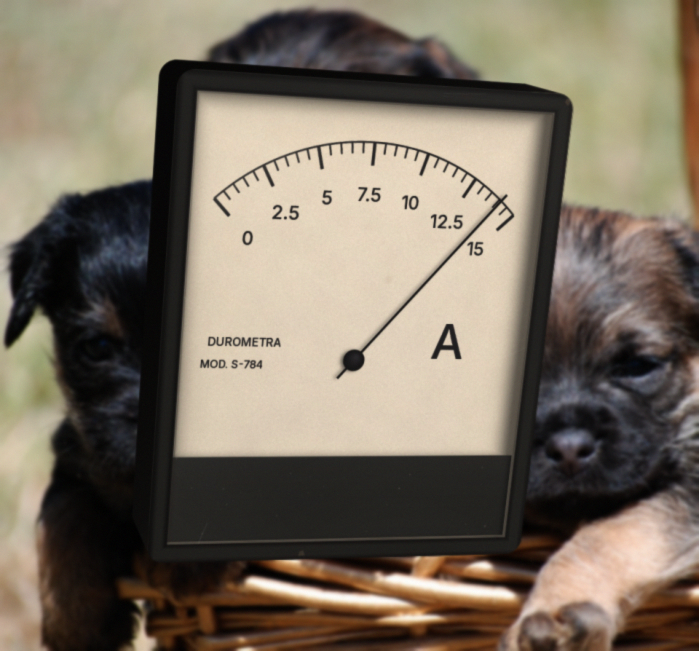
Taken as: 14 A
